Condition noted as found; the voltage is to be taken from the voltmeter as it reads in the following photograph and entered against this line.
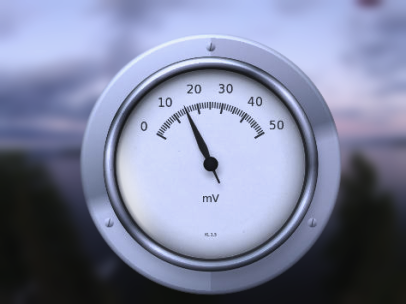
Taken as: 15 mV
